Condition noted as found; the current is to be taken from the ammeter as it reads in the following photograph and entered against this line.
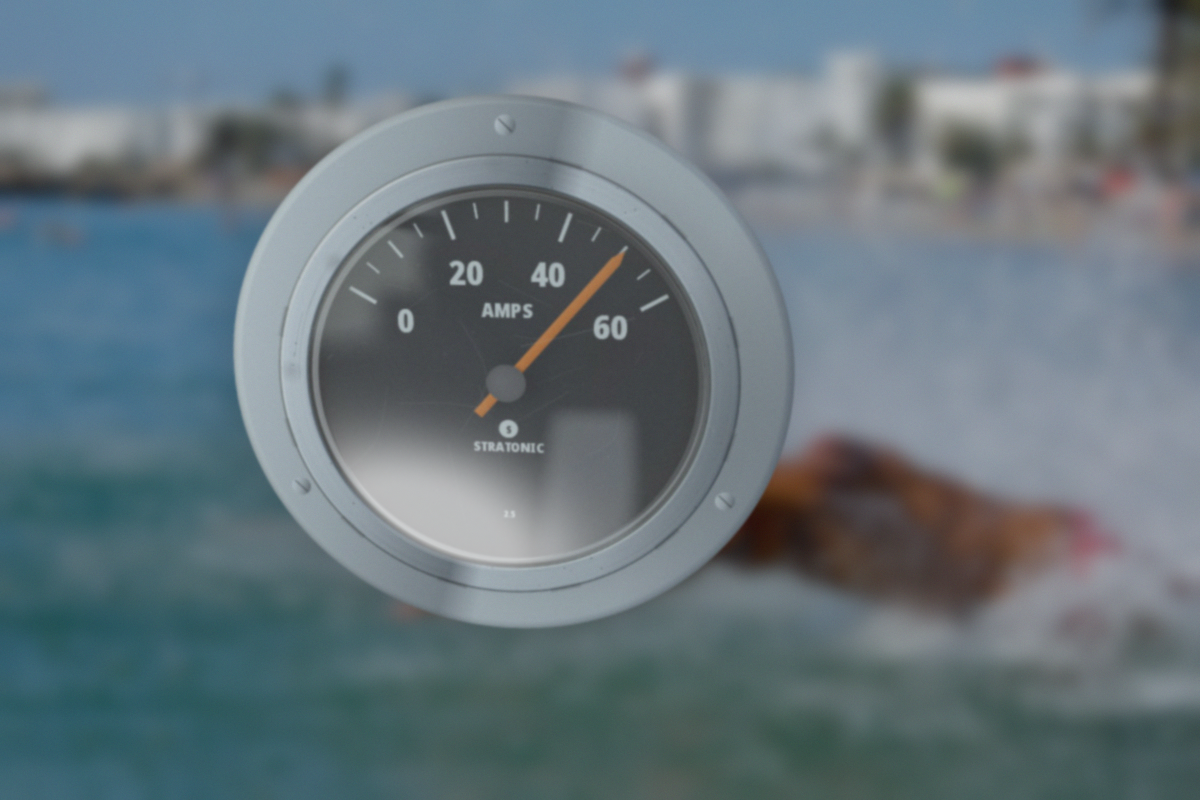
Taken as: 50 A
